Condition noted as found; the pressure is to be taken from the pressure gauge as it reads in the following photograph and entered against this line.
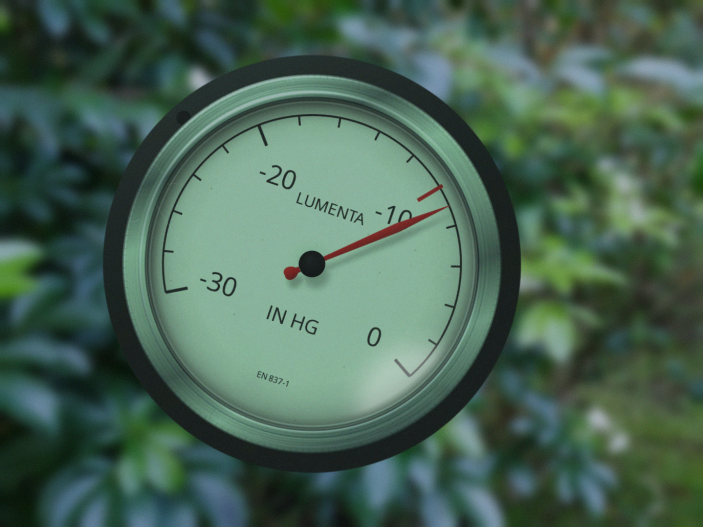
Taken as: -9 inHg
